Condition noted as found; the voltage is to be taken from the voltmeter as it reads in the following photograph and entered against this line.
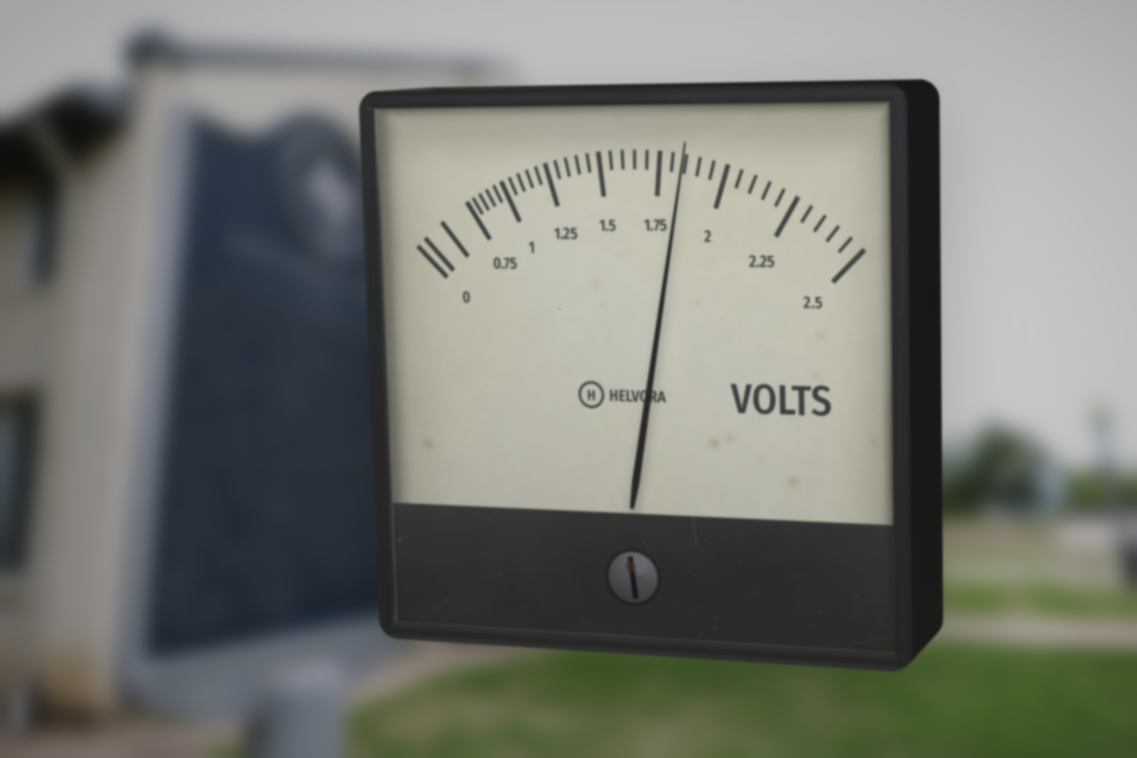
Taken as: 1.85 V
